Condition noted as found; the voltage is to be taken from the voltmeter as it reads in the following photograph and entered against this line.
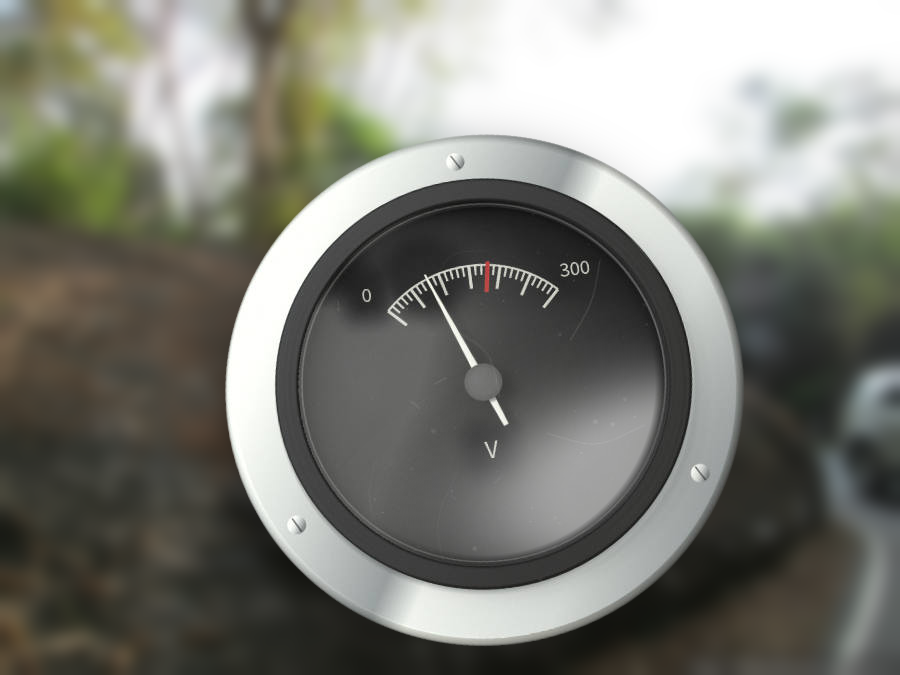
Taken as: 80 V
